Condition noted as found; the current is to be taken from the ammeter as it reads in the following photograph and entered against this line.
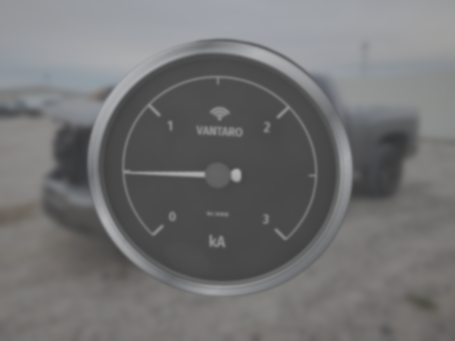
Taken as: 0.5 kA
